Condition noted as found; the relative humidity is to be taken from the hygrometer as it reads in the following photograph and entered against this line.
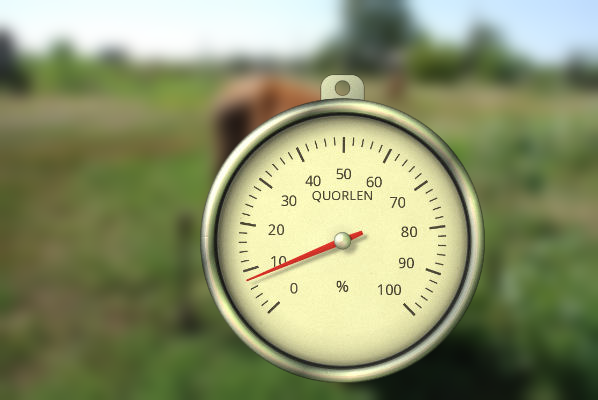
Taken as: 8 %
